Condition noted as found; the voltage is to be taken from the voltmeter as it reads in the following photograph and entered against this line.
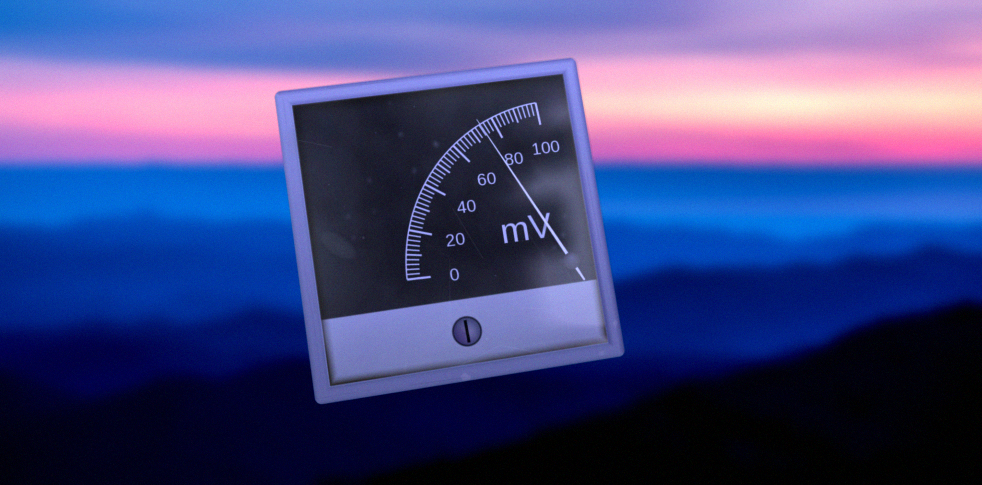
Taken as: 74 mV
